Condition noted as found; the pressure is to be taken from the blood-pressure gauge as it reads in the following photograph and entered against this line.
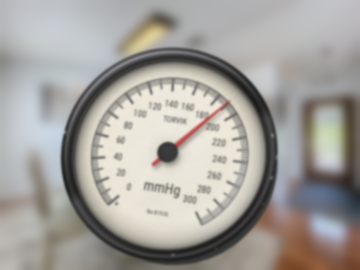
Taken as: 190 mmHg
